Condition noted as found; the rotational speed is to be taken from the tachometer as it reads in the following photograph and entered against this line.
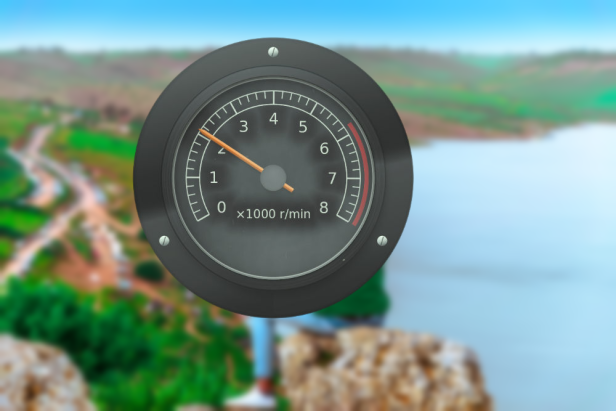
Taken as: 2100 rpm
